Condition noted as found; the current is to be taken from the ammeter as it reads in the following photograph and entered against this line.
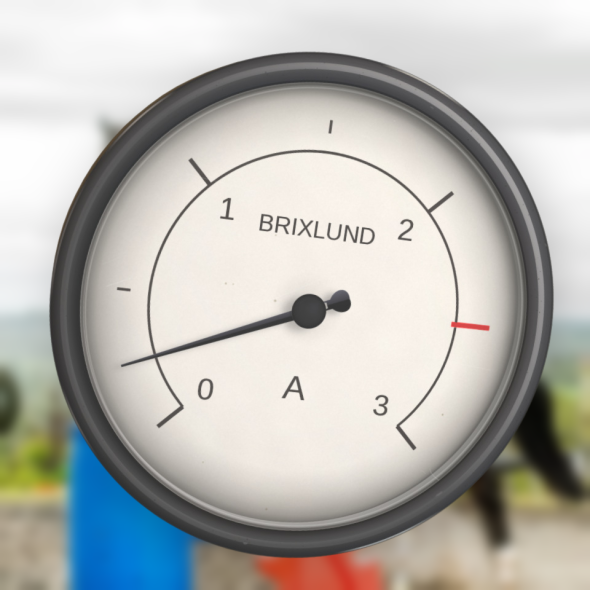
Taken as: 0.25 A
